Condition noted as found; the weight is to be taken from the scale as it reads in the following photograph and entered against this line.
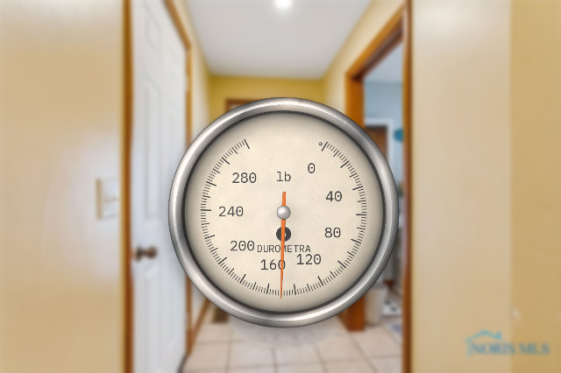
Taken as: 150 lb
